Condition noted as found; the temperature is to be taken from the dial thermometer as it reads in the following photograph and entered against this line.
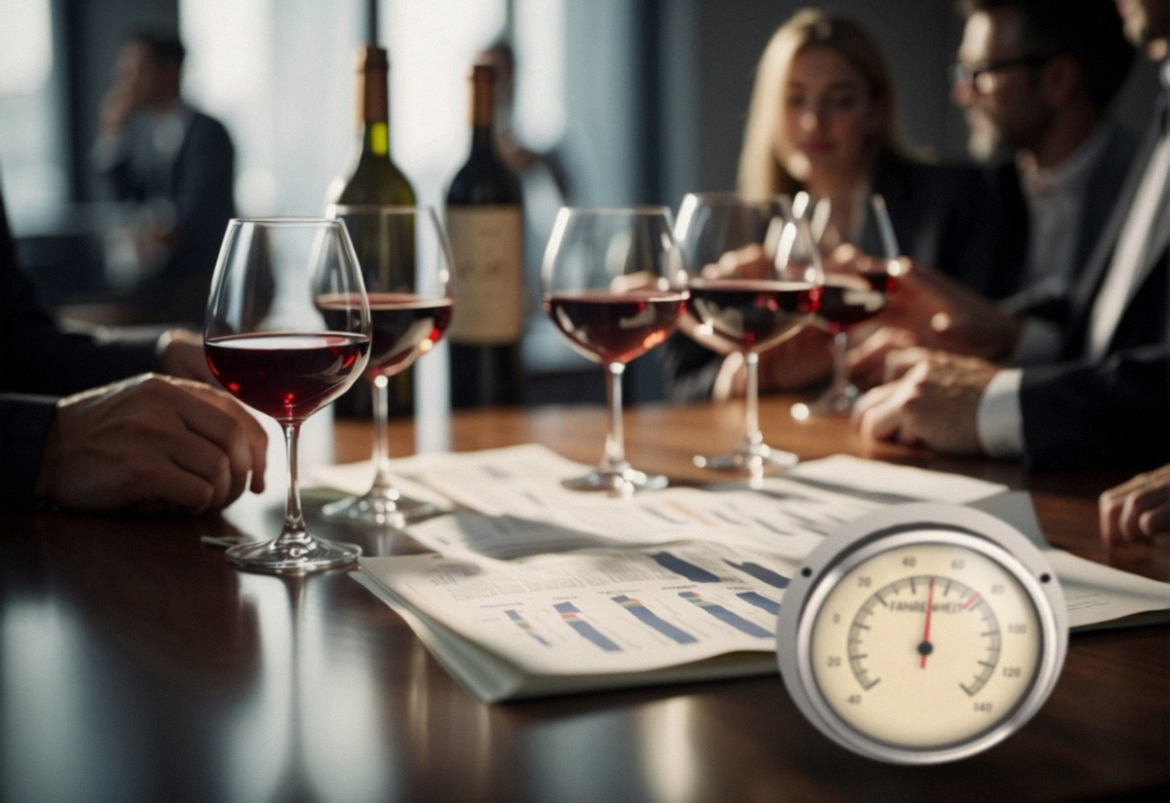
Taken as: 50 °F
